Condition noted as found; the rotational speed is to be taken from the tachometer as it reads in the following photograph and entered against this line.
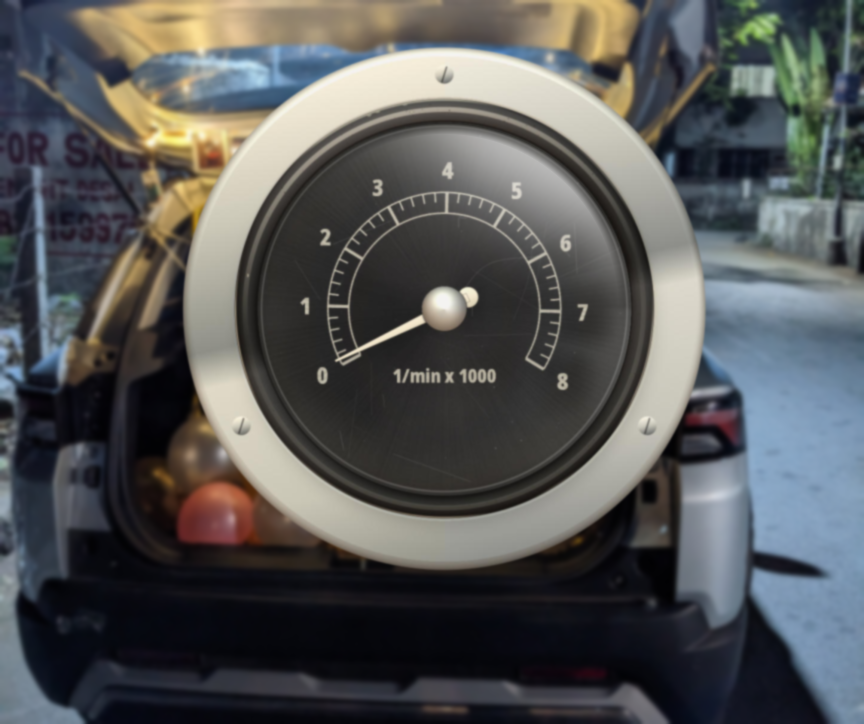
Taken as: 100 rpm
